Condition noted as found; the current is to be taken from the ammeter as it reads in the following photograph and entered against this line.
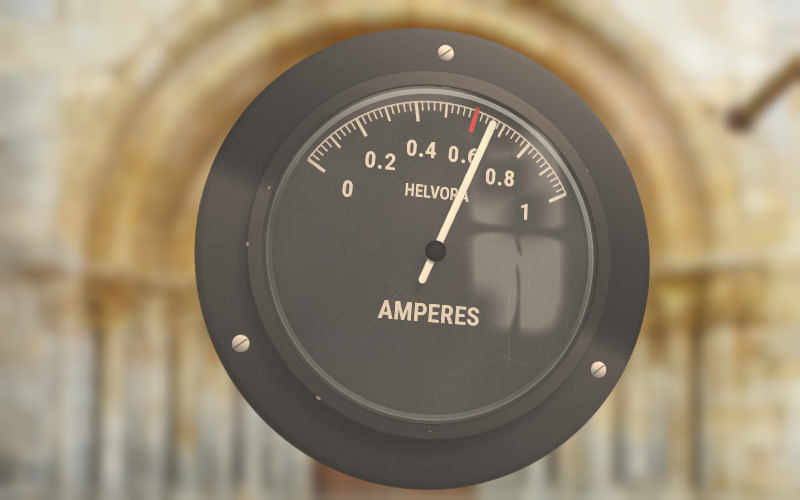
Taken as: 0.66 A
